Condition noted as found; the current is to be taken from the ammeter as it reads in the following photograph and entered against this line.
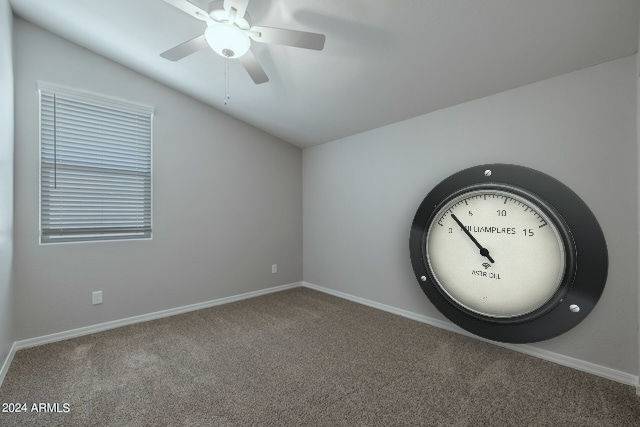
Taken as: 2.5 mA
